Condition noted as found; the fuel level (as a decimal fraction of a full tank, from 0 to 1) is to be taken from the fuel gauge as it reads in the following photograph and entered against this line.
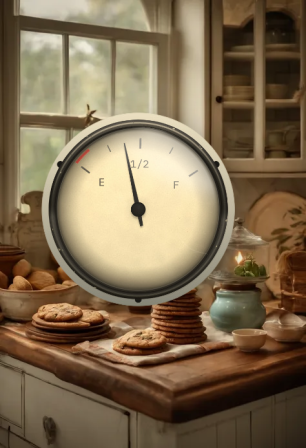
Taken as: 0.375
